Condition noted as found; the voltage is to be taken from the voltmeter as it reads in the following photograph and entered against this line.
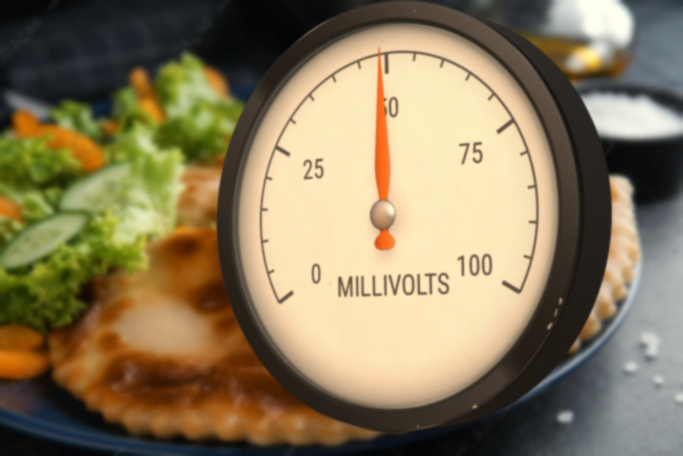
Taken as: 50 mV
